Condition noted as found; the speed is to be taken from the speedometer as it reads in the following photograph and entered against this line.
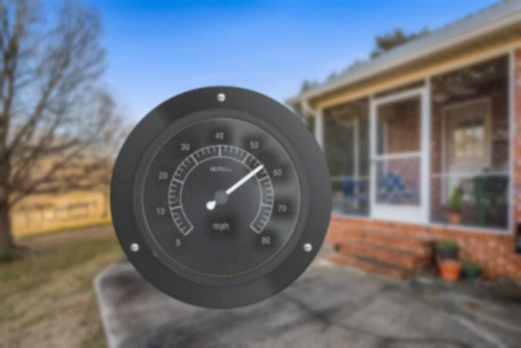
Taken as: 56 mph
